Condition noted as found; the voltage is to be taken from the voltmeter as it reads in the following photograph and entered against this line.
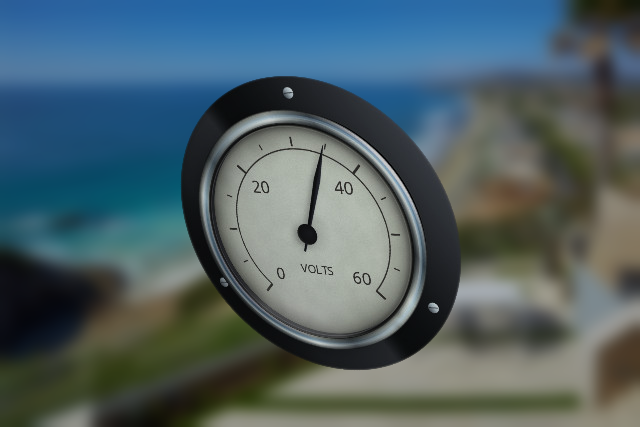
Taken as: 35 V
